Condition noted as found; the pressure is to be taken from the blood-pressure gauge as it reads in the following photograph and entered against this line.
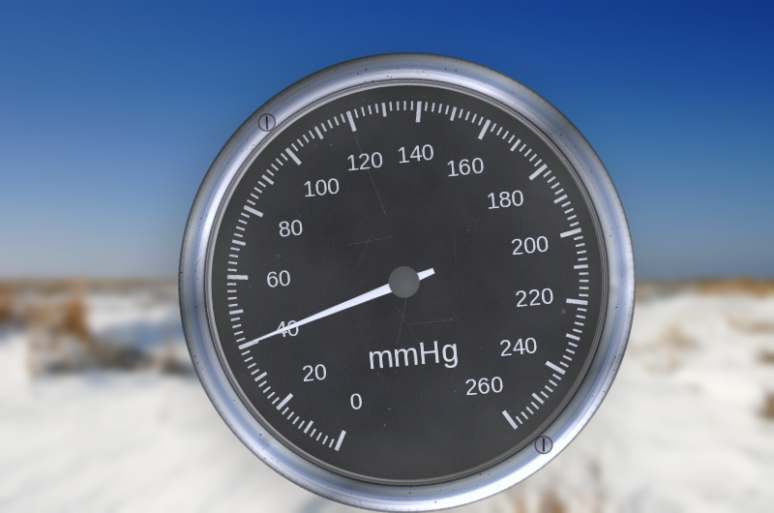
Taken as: 40 mmHg
